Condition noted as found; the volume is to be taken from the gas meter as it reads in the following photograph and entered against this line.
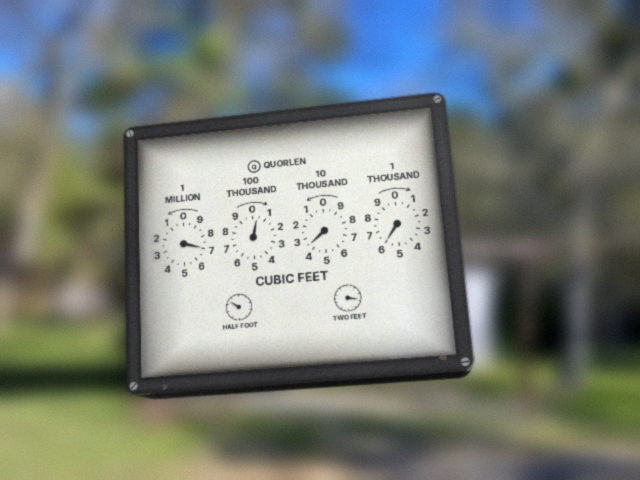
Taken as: 703600 ft³
